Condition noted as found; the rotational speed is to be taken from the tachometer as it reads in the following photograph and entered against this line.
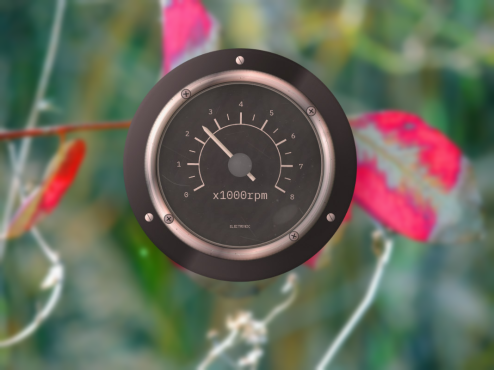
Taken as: 2500 rpm
